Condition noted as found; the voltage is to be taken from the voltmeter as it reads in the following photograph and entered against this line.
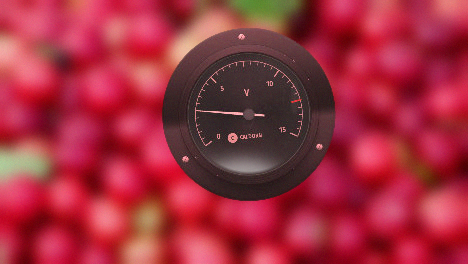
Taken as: 2.5 V
